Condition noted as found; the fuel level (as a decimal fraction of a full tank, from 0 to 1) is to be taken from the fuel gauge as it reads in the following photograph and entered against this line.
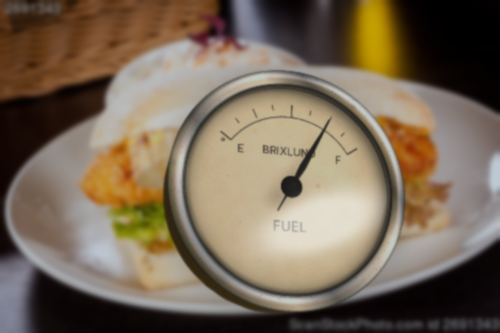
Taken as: 0.75
